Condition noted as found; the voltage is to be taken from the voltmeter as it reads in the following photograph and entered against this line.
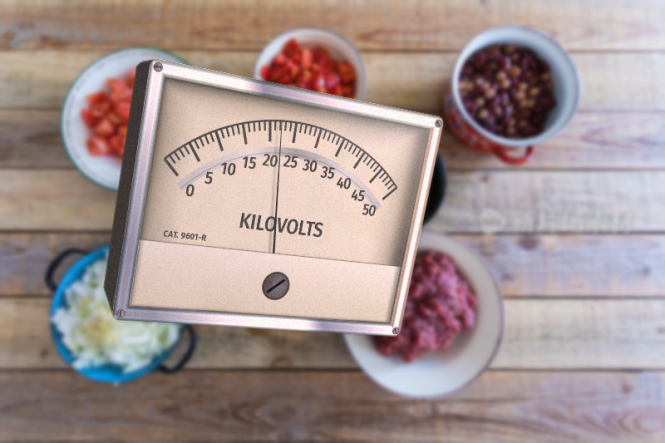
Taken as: 22 kV
